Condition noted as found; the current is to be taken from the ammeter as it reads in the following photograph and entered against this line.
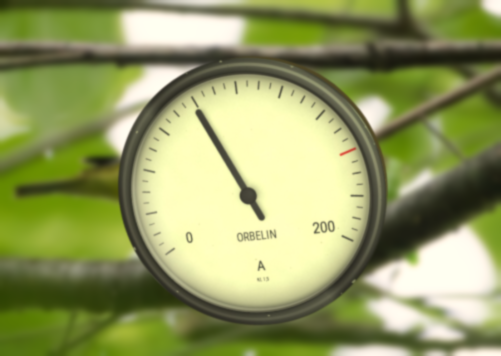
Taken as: 80 A
